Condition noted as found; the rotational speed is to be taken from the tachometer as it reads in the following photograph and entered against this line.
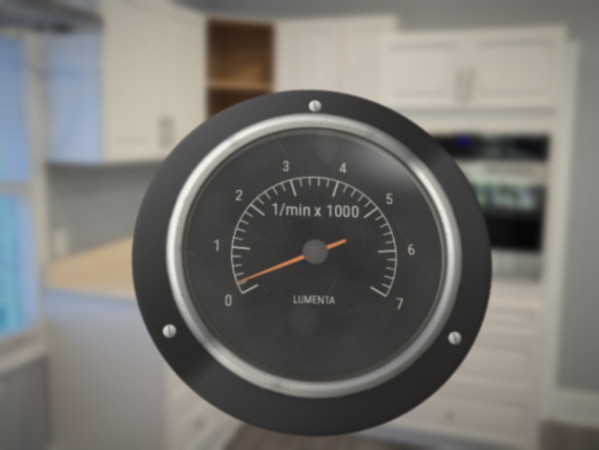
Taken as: 200 rpm
